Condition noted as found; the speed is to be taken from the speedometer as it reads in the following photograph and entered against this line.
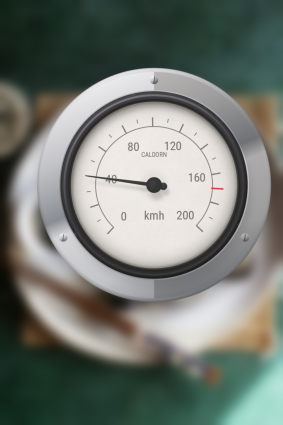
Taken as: 40 km/h
